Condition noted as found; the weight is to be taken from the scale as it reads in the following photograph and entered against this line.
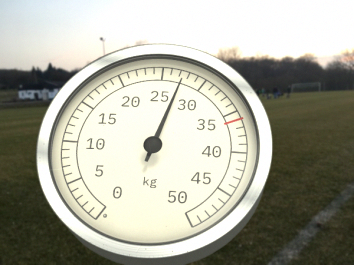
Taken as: 27.5 kg
